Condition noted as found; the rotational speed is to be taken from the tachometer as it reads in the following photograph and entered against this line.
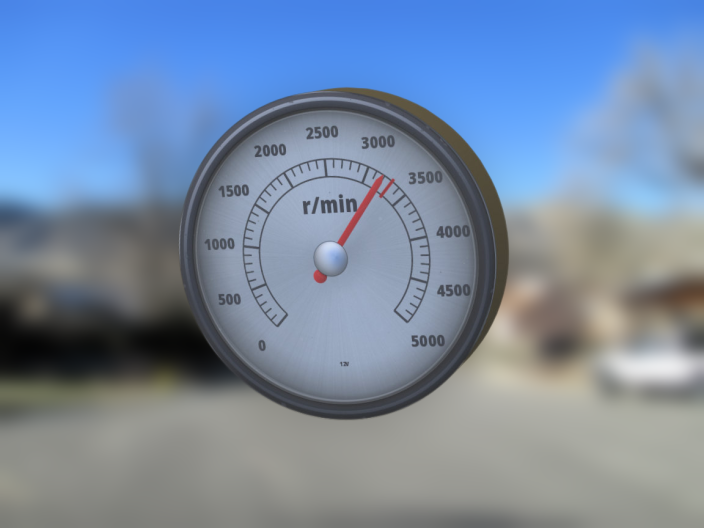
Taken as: 3200 rpm
